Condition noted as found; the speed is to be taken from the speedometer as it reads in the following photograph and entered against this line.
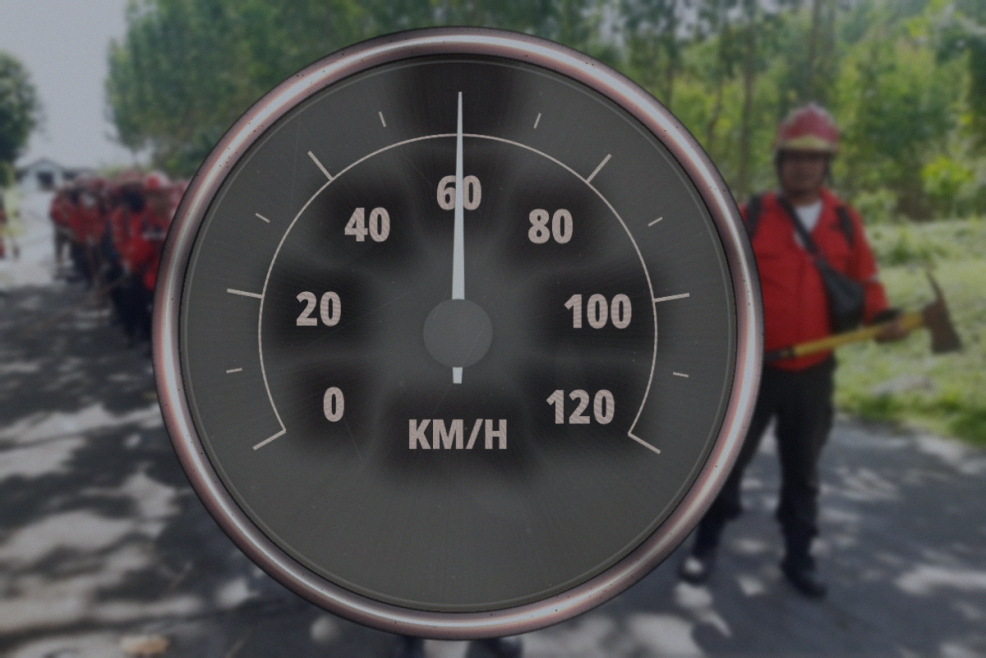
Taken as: 60 km/h
